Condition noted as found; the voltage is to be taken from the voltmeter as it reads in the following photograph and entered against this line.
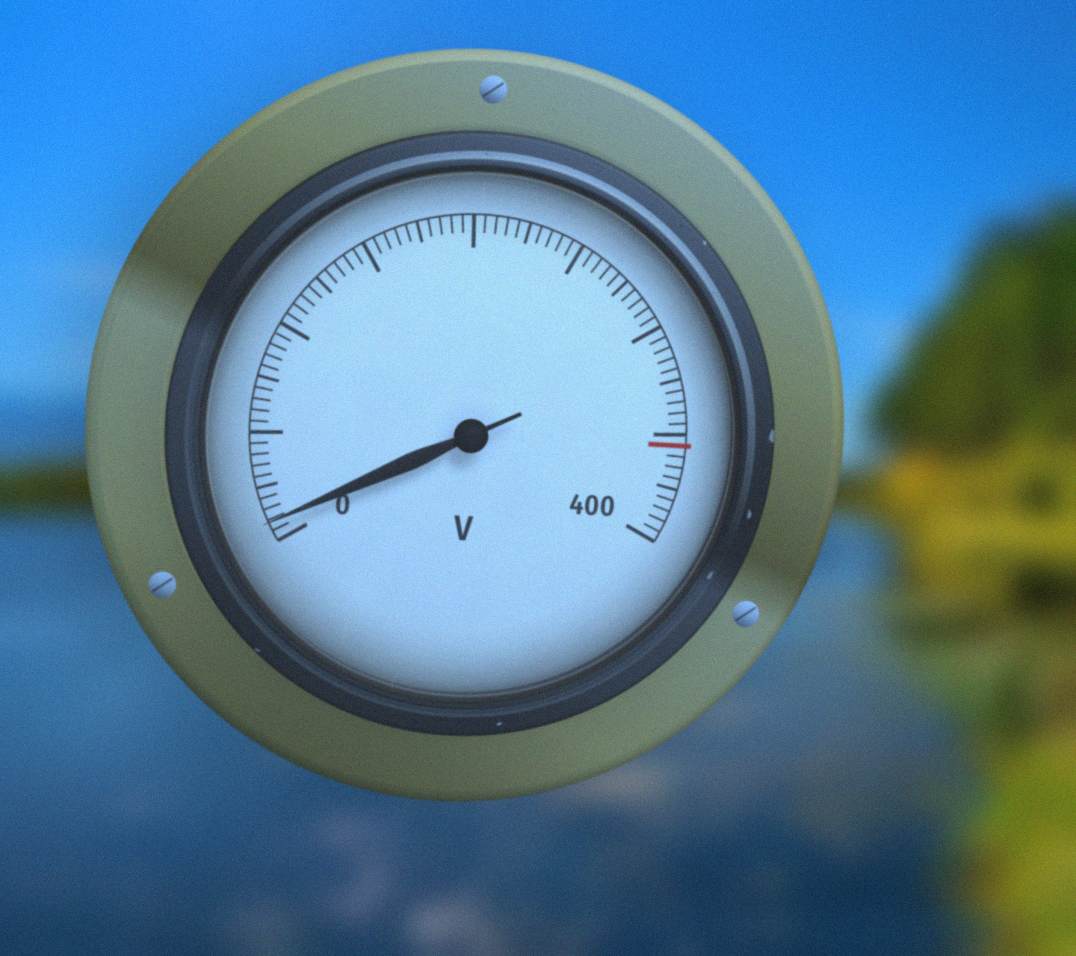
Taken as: 10 V
